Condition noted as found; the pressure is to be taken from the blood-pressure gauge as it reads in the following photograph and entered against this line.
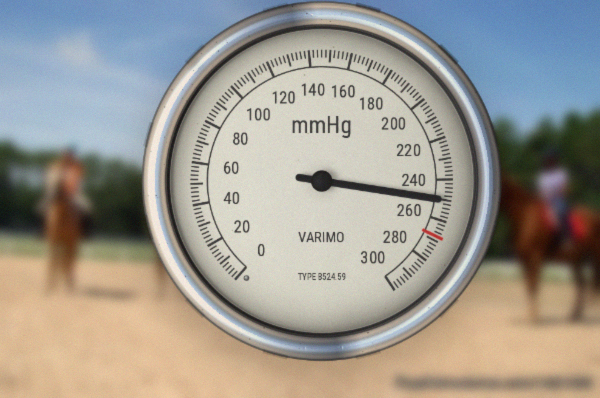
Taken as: 250 mmHg
